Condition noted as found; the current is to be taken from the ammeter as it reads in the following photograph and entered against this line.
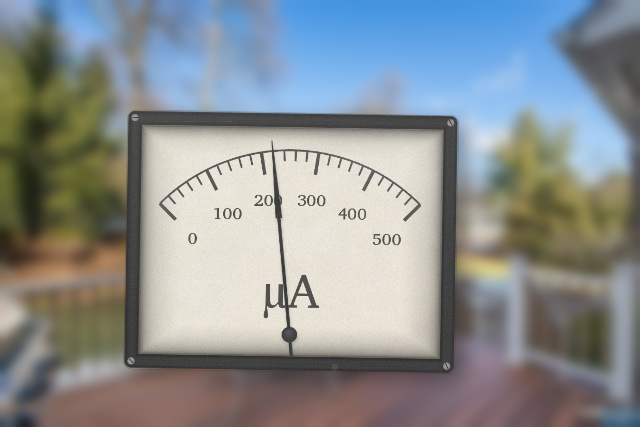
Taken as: 220 µA
